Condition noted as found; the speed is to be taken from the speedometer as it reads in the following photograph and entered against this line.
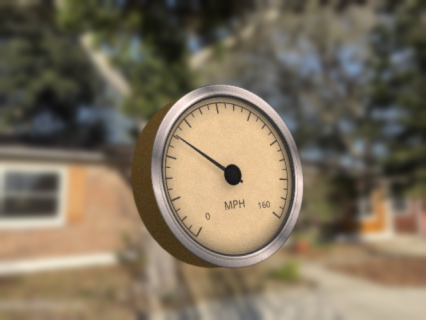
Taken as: 50 mph
